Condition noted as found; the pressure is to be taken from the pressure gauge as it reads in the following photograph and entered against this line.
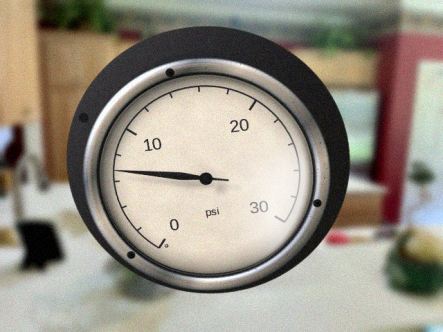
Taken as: 7 psi
